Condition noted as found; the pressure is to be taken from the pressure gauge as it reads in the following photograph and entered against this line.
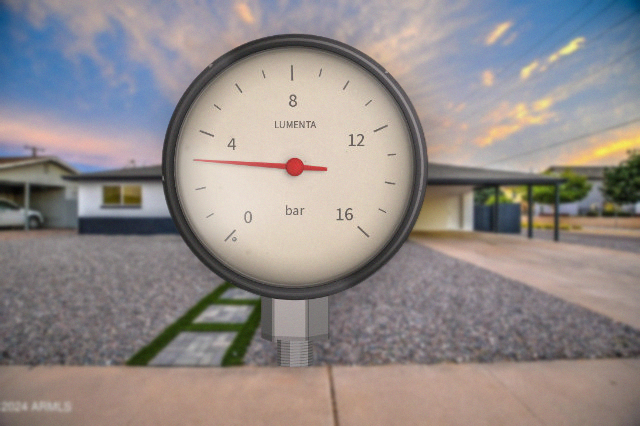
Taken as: 3 bar
